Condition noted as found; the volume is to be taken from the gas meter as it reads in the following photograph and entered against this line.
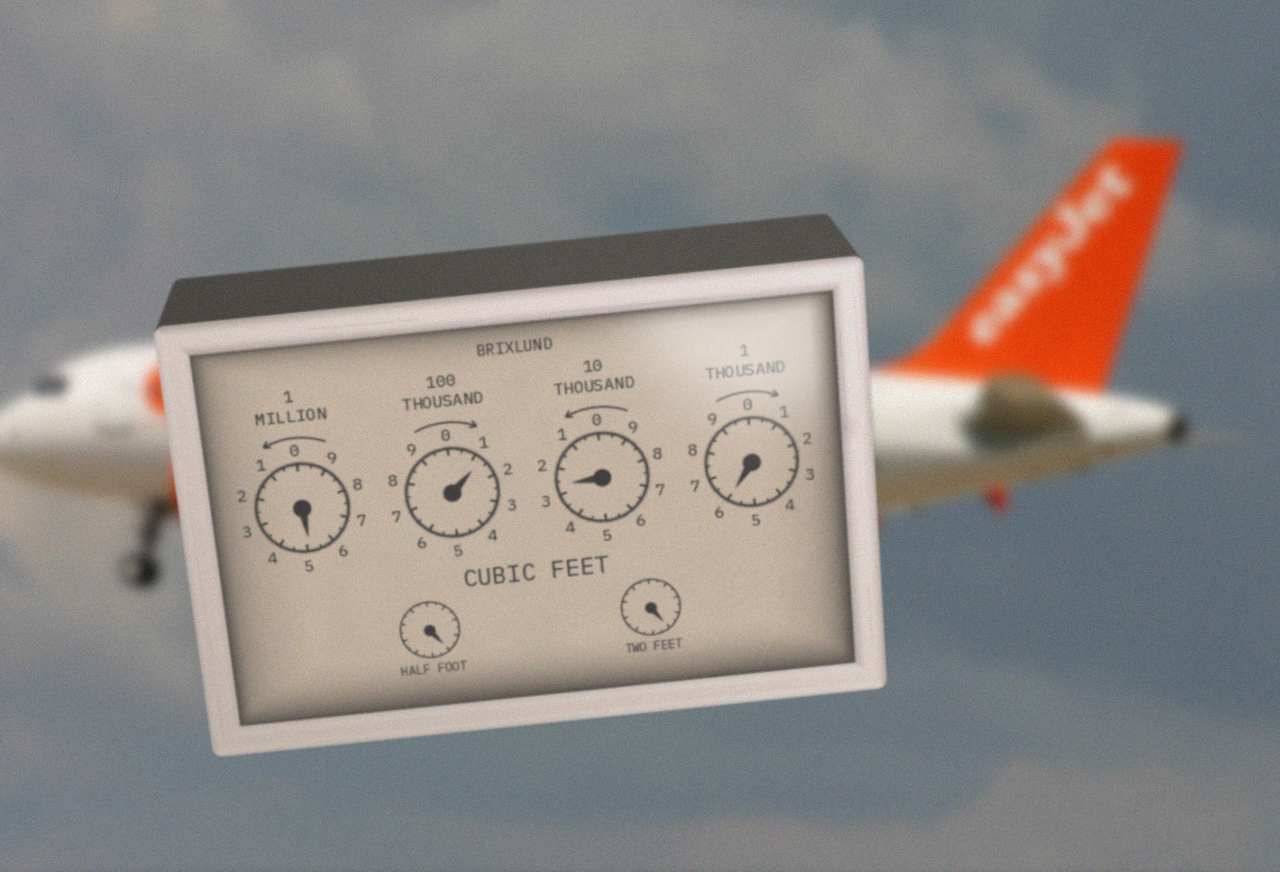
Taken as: 512600 ft³
